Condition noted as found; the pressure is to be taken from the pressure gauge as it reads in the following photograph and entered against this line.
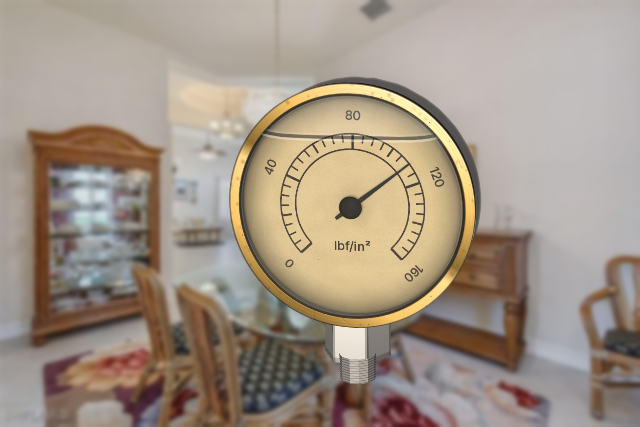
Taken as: 110 psi
